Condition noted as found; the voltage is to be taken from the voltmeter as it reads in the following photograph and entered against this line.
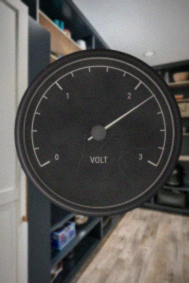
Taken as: 2.2 V
